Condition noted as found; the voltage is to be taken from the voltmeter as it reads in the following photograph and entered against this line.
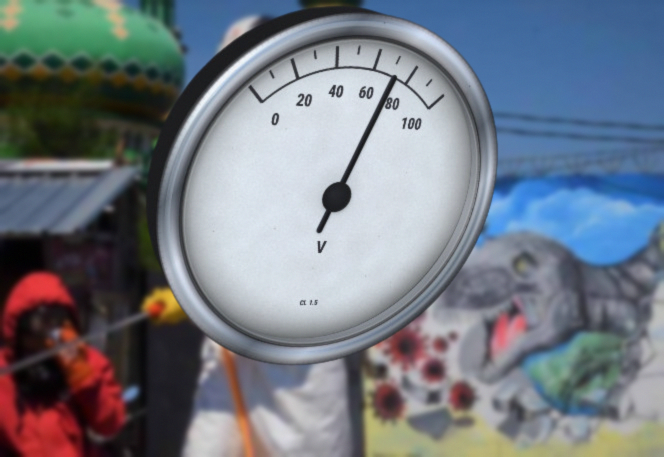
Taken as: 70 V
